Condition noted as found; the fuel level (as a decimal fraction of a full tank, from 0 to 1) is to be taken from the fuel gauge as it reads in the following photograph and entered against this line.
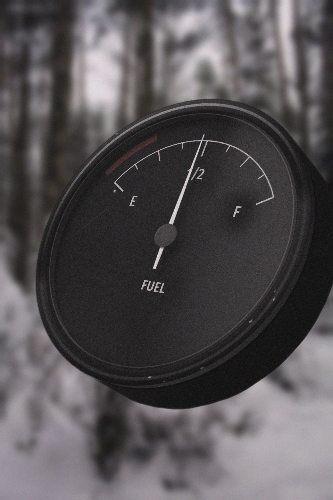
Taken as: 0.5
